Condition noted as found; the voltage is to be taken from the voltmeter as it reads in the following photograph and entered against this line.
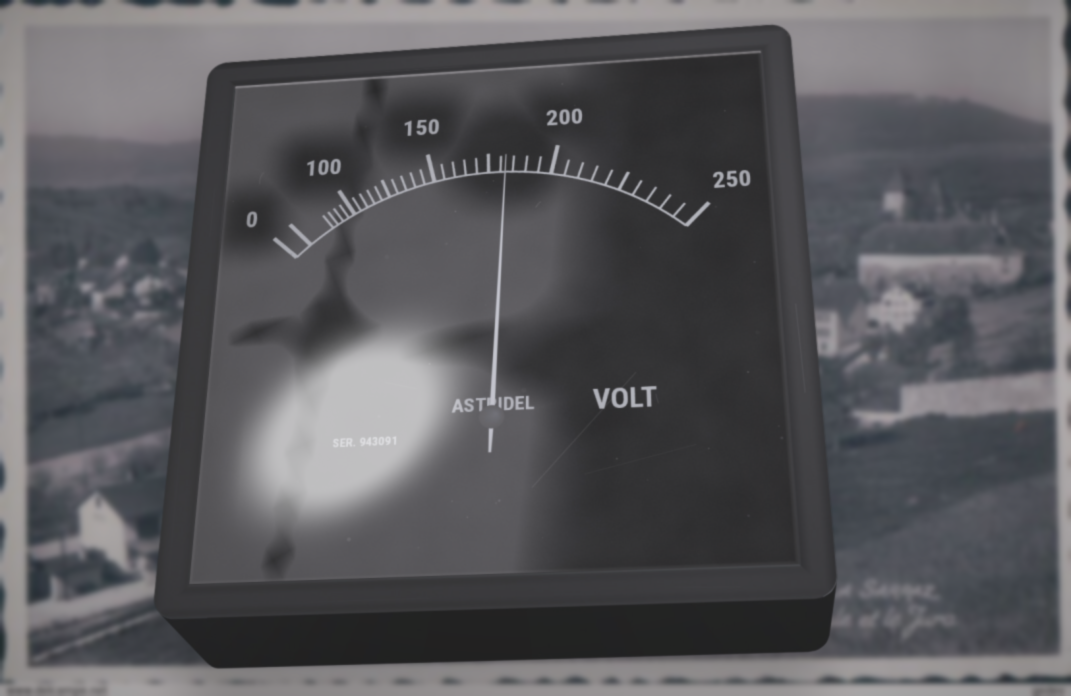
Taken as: 182.5 V
